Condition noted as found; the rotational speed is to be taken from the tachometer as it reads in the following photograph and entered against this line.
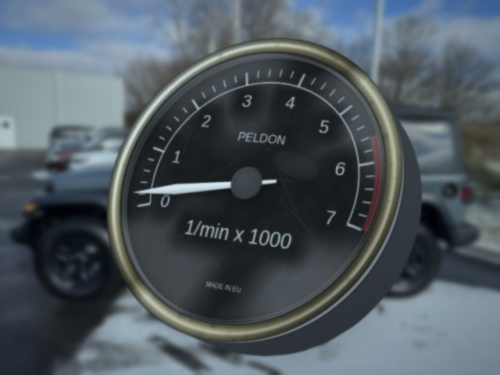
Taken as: 200 rpm
